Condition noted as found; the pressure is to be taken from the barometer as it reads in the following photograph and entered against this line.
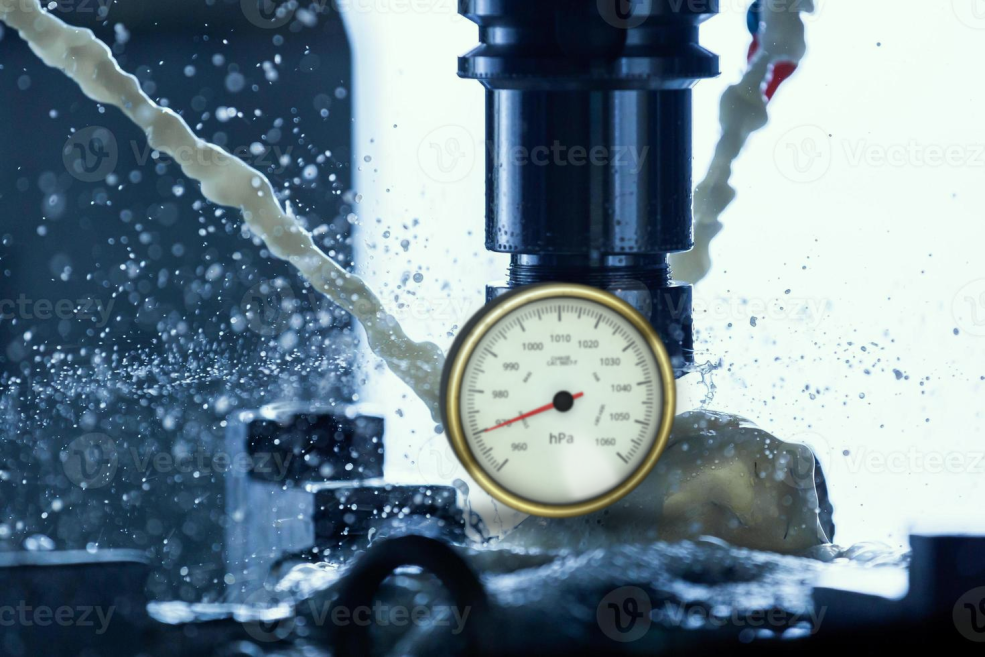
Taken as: 970 hPa
